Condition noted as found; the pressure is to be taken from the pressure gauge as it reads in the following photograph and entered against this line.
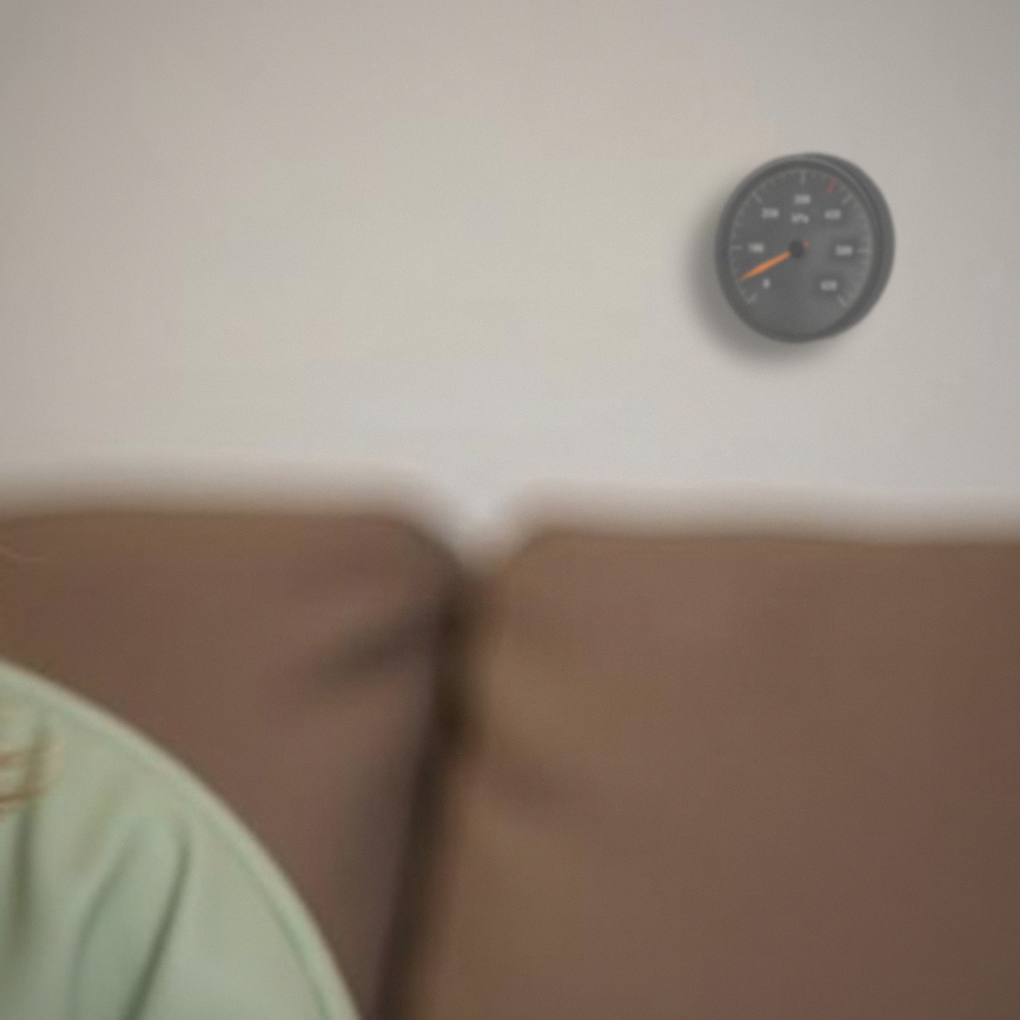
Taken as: 40 kPa
